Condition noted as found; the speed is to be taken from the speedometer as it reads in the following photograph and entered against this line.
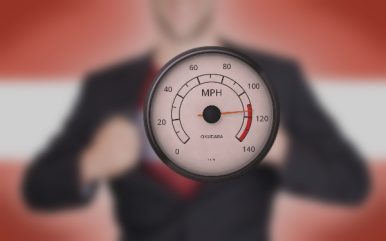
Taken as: 115 mph
